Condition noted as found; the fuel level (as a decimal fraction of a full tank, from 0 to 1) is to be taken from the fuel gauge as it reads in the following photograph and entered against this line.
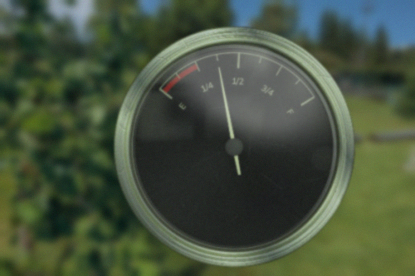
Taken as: 0.375
